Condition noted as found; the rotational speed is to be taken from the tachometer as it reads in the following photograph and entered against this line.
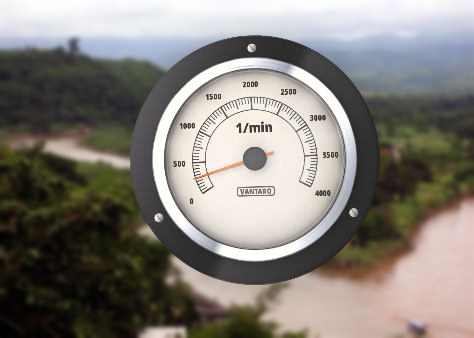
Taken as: 250 rpm
